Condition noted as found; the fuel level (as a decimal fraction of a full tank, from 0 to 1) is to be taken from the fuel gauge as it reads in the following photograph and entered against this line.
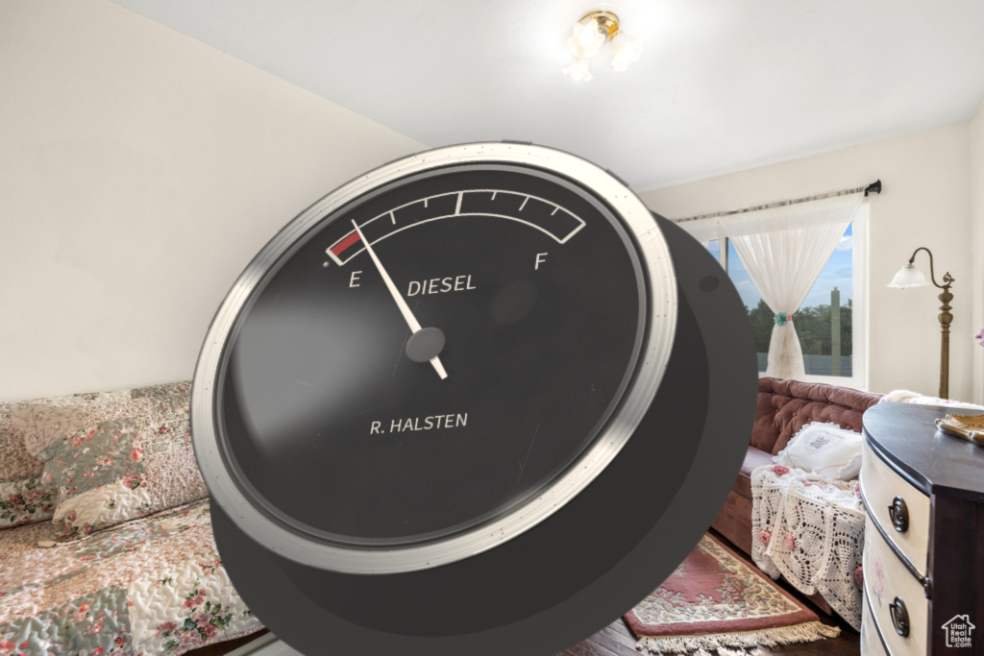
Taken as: 0.125
